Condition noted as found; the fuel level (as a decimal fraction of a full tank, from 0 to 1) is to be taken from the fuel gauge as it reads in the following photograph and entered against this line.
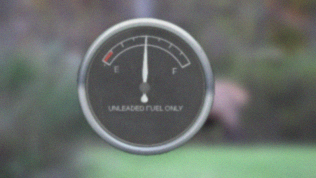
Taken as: 0.5
